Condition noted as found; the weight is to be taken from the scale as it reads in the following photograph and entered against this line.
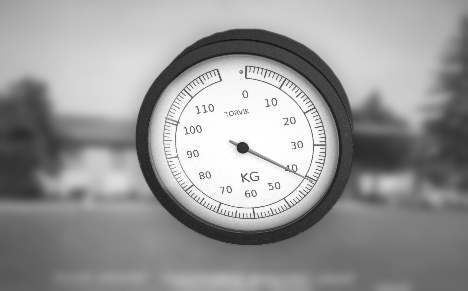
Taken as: 40 kg
